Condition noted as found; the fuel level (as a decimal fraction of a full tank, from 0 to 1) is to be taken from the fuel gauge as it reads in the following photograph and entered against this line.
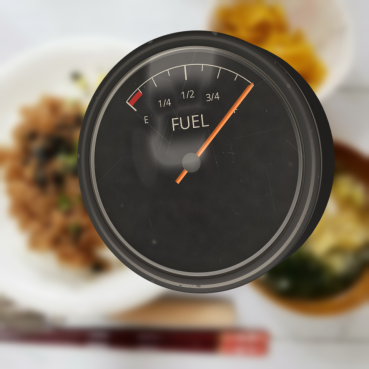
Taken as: 1
